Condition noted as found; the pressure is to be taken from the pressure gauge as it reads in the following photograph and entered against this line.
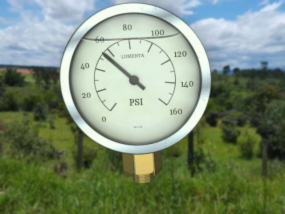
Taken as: 55 psi
